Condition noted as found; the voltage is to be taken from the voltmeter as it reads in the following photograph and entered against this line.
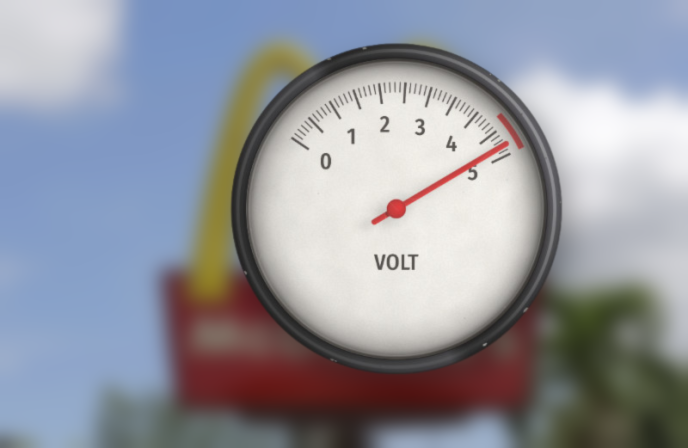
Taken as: 4.8 V
